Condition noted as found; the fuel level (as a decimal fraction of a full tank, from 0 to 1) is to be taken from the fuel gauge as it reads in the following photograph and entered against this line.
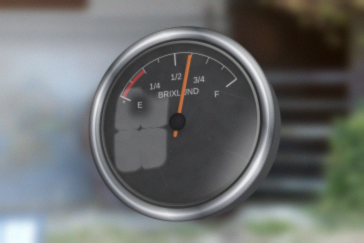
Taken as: 0.625
